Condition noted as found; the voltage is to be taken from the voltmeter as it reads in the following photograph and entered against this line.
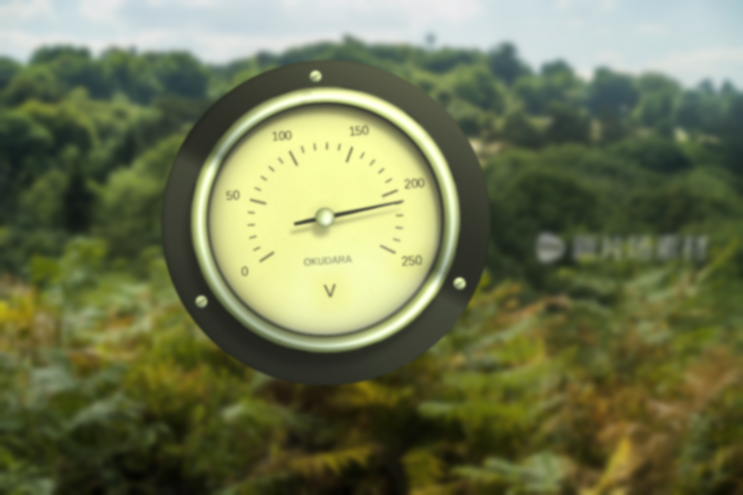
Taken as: 210 V
